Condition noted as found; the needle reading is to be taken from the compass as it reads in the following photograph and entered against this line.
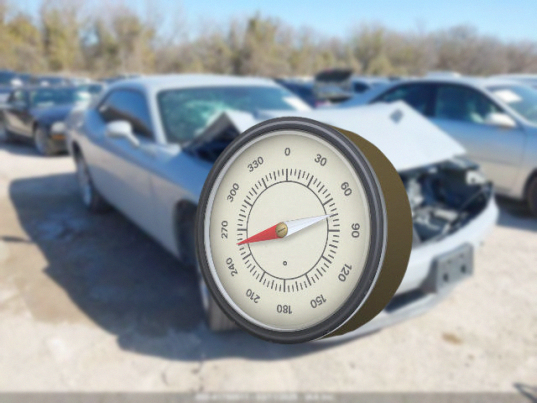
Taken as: 255 °
